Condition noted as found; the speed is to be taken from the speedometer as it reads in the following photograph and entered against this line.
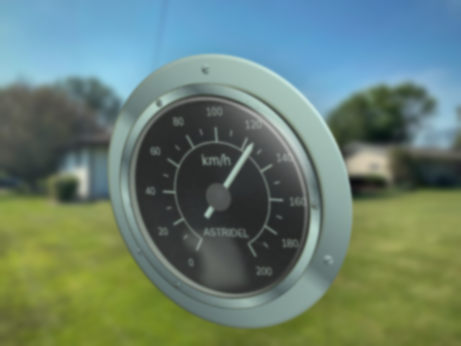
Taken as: 125 km/h
